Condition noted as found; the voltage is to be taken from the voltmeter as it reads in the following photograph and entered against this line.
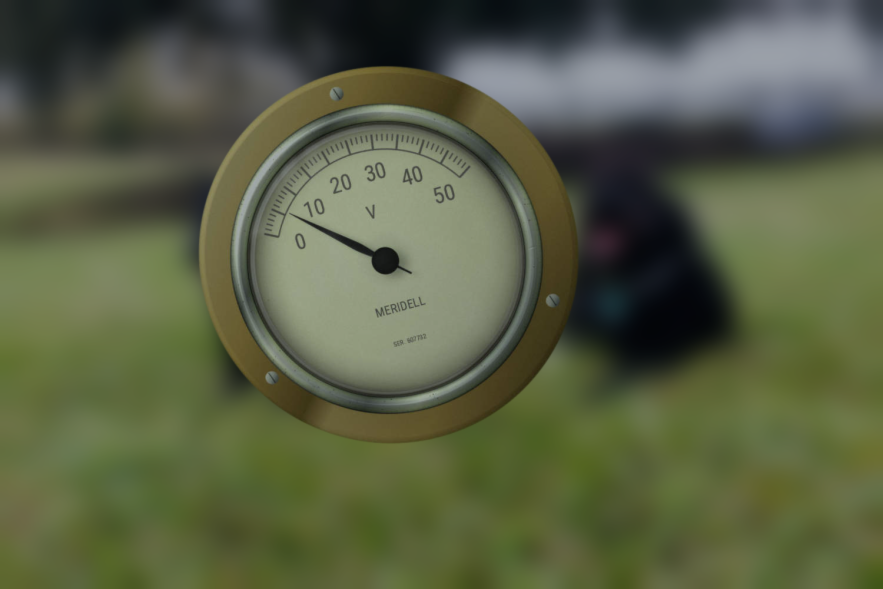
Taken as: 6 V
